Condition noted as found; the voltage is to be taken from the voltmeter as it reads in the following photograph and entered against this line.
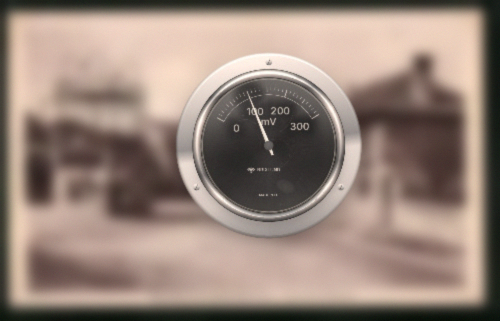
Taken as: 100 mV
